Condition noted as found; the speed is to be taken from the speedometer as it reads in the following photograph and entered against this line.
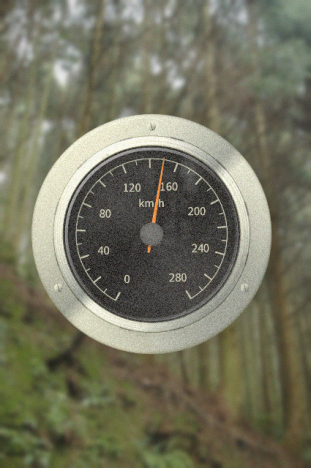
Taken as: 150 km/h
